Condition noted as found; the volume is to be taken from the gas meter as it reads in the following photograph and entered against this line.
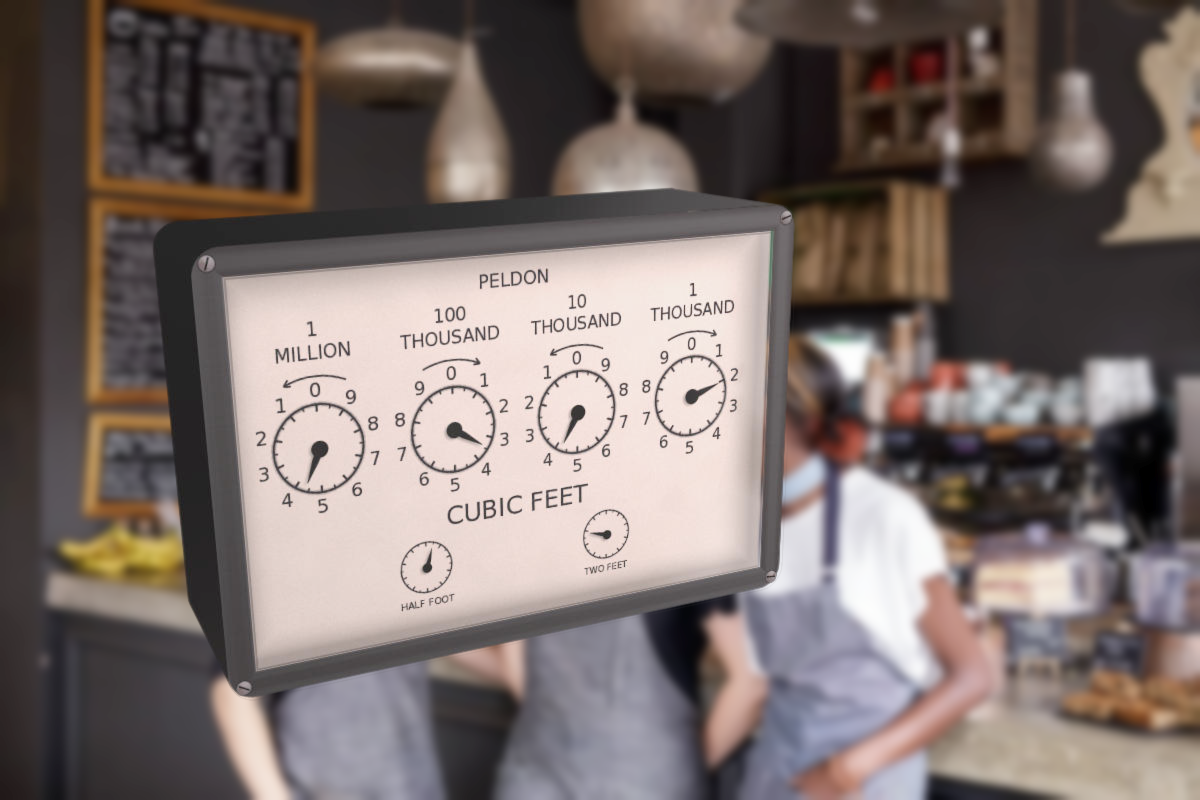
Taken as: 434200 ft³
